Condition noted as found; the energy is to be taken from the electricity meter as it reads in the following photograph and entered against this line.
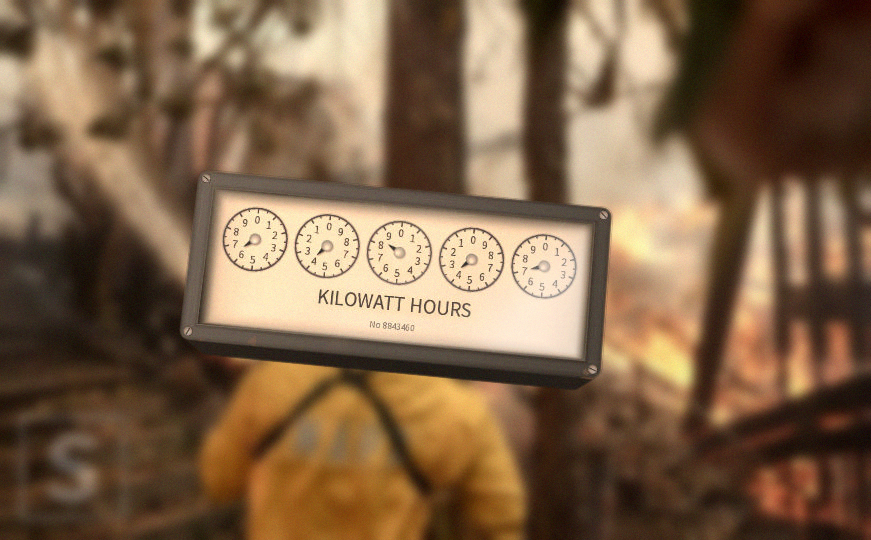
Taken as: 63837 kWh
